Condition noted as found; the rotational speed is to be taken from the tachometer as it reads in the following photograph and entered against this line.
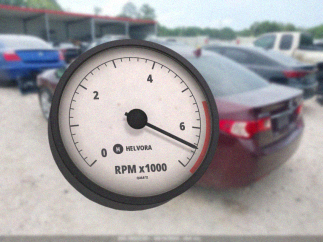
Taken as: 6500 rpm
